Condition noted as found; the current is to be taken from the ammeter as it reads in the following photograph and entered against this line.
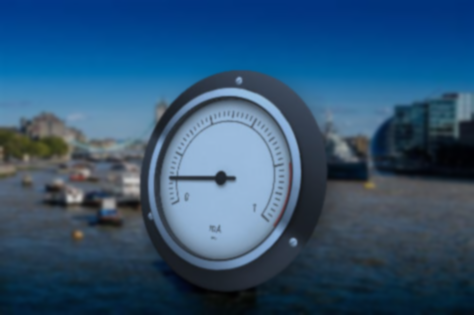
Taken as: 0.1 mA
